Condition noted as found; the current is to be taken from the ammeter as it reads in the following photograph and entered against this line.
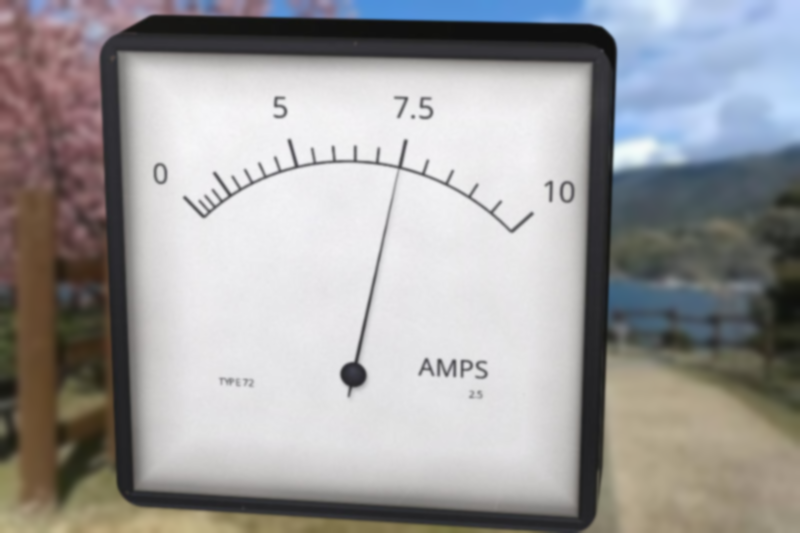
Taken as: 7.5 A
